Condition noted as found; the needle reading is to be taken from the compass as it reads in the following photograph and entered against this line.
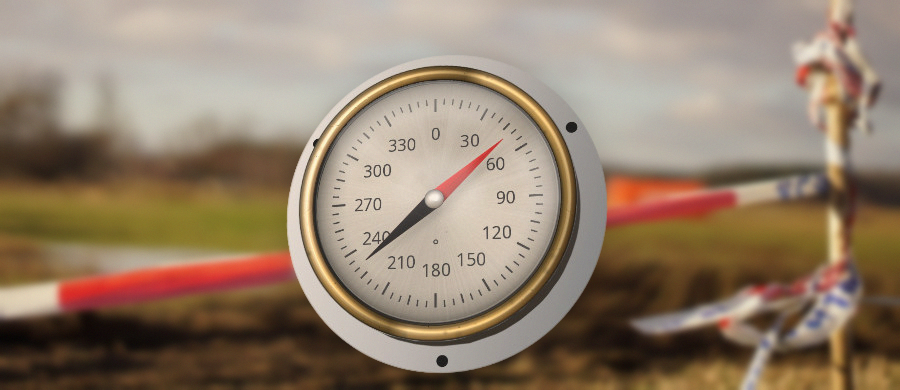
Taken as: 50 °
